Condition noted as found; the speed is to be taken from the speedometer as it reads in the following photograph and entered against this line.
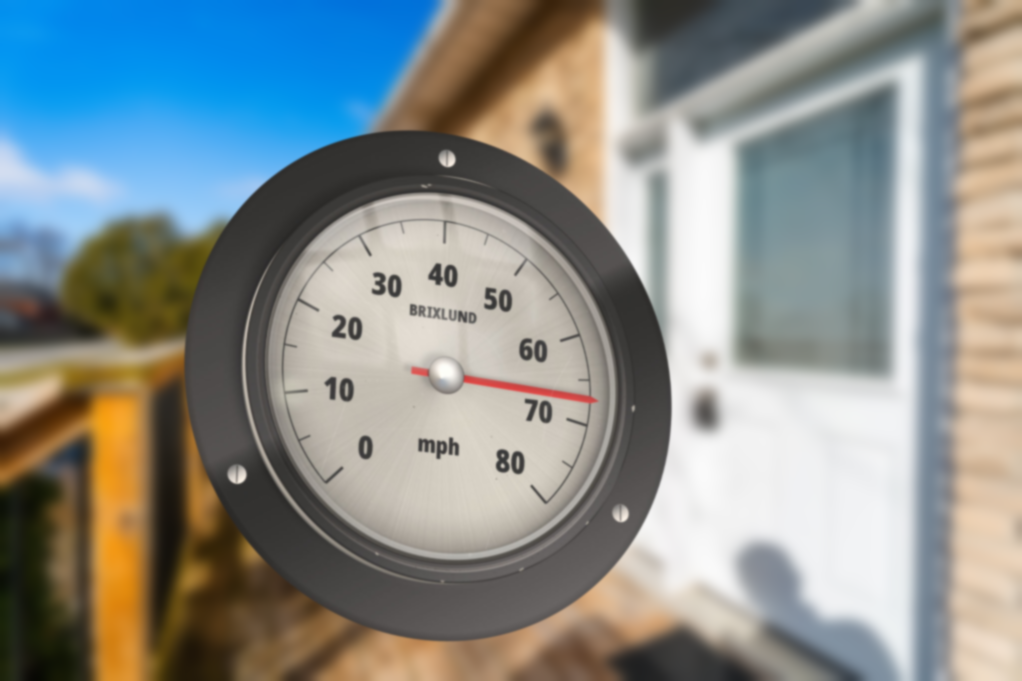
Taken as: 67.5 mph
